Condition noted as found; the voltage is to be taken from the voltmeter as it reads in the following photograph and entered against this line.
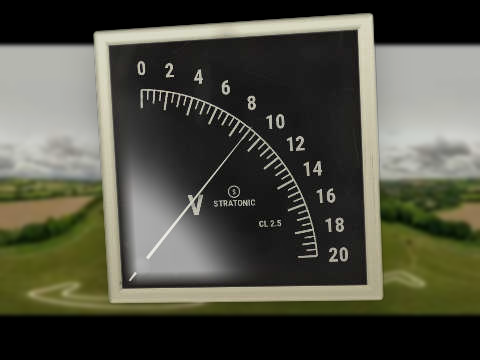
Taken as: 9 V
